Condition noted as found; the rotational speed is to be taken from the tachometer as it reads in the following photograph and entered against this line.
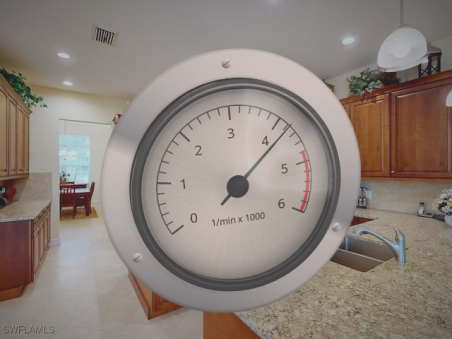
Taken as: 4200 rpm
